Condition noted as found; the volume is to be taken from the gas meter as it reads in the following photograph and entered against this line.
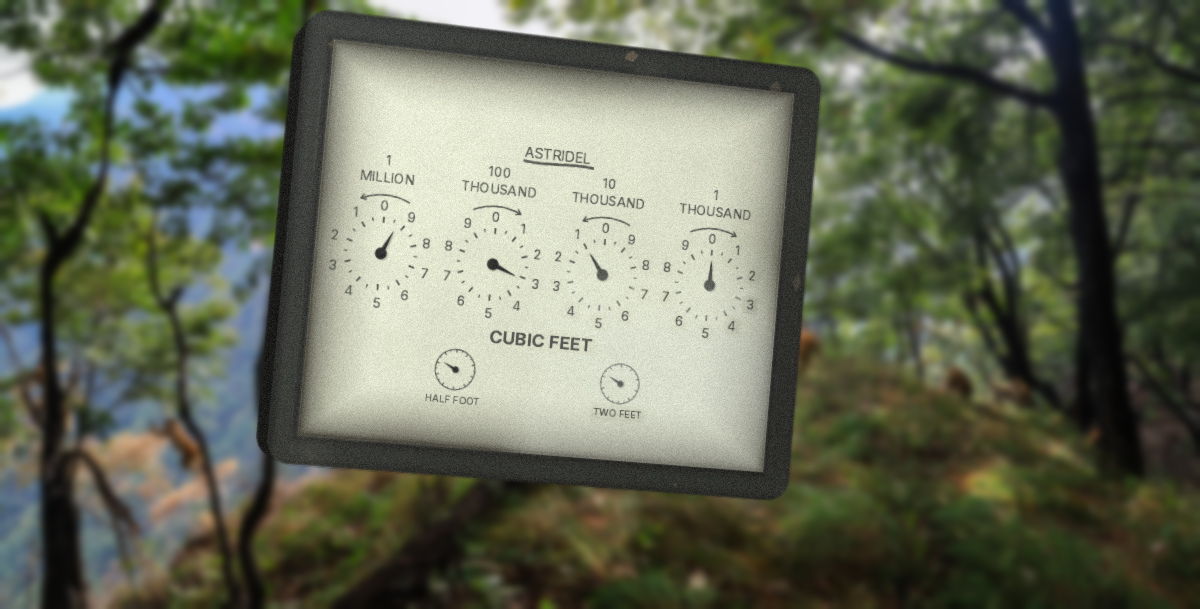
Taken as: 931000 ft³
